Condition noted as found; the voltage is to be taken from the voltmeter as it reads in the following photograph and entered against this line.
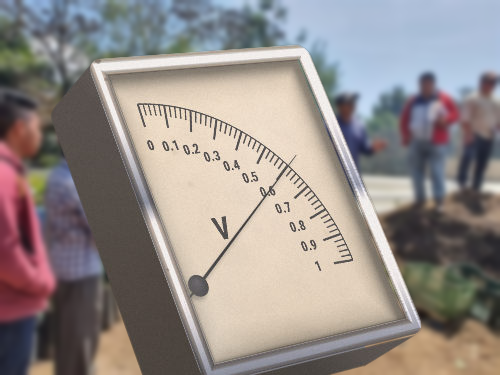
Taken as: 0.6 V
